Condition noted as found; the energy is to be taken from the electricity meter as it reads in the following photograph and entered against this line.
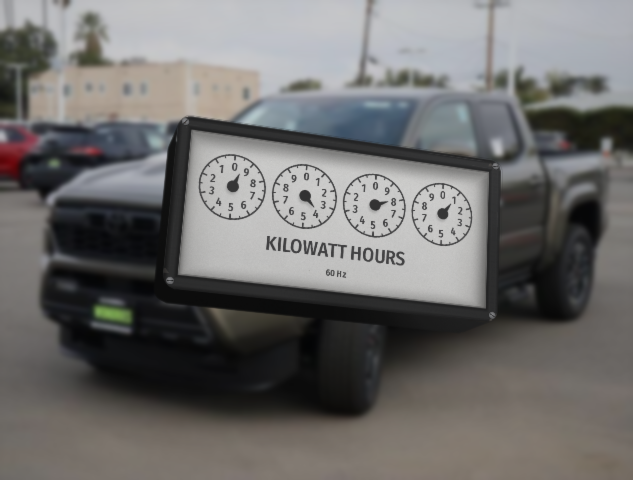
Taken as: 9381 kWh
